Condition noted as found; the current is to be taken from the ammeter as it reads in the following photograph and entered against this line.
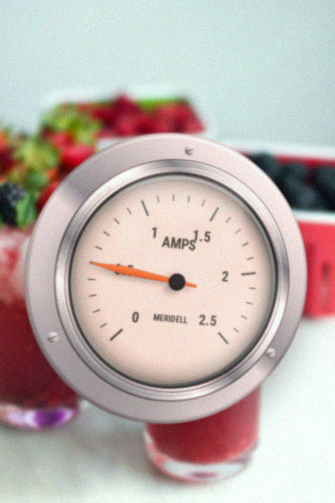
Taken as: 0.5 A
